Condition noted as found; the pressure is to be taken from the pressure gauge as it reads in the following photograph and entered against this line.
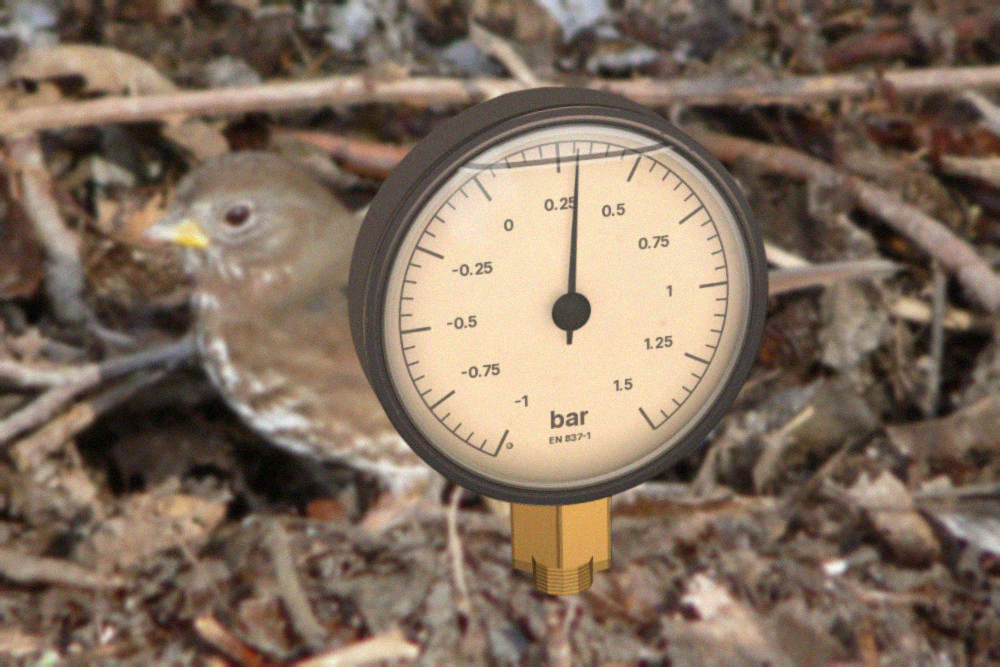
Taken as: 0.3 bar
